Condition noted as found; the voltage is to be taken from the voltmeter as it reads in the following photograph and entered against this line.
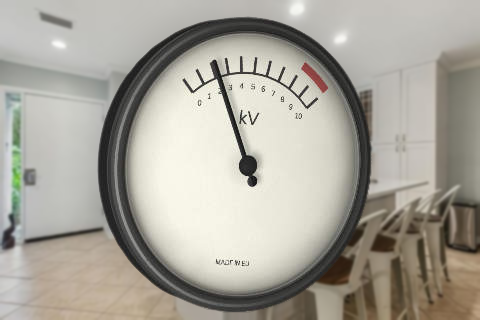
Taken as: 2 kV
